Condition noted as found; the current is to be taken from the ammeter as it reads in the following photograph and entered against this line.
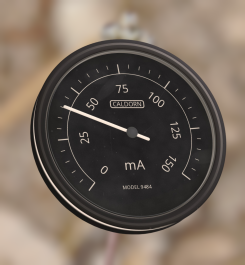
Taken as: 40 mA
